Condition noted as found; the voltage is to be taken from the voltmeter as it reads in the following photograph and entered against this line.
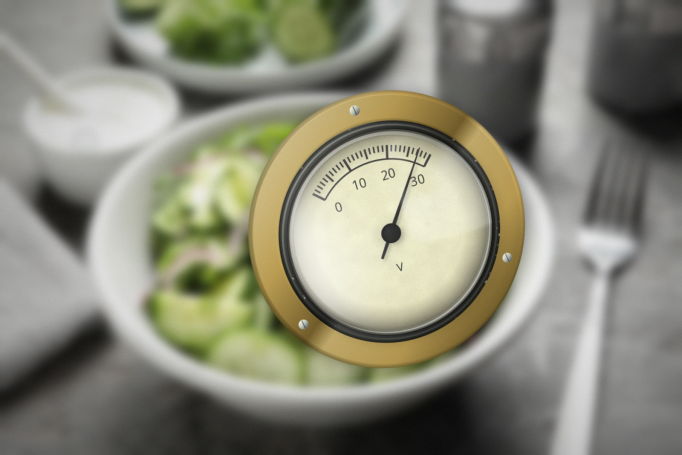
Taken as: 27 V
